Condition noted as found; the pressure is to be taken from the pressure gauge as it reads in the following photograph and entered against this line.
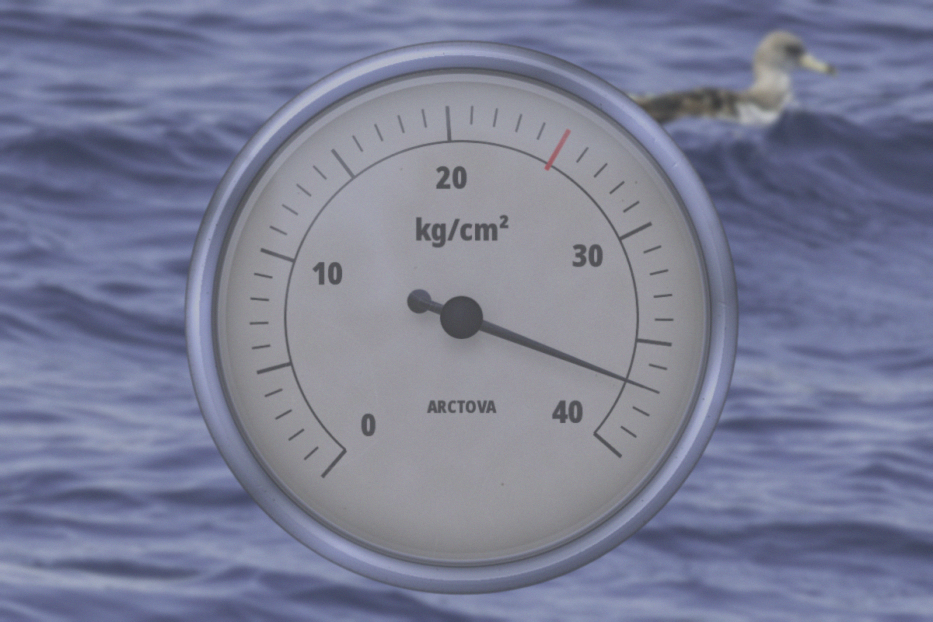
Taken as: 37 kg/cm²
